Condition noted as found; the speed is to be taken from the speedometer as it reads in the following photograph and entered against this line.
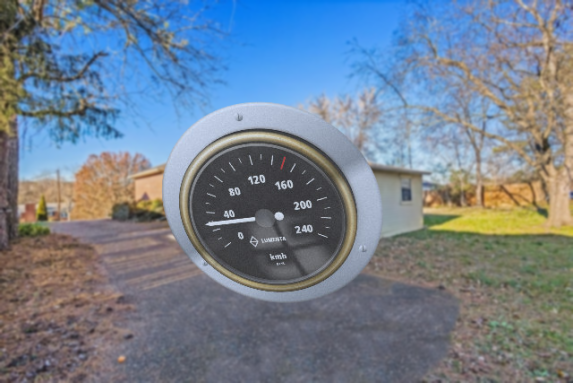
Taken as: 30 km/h
